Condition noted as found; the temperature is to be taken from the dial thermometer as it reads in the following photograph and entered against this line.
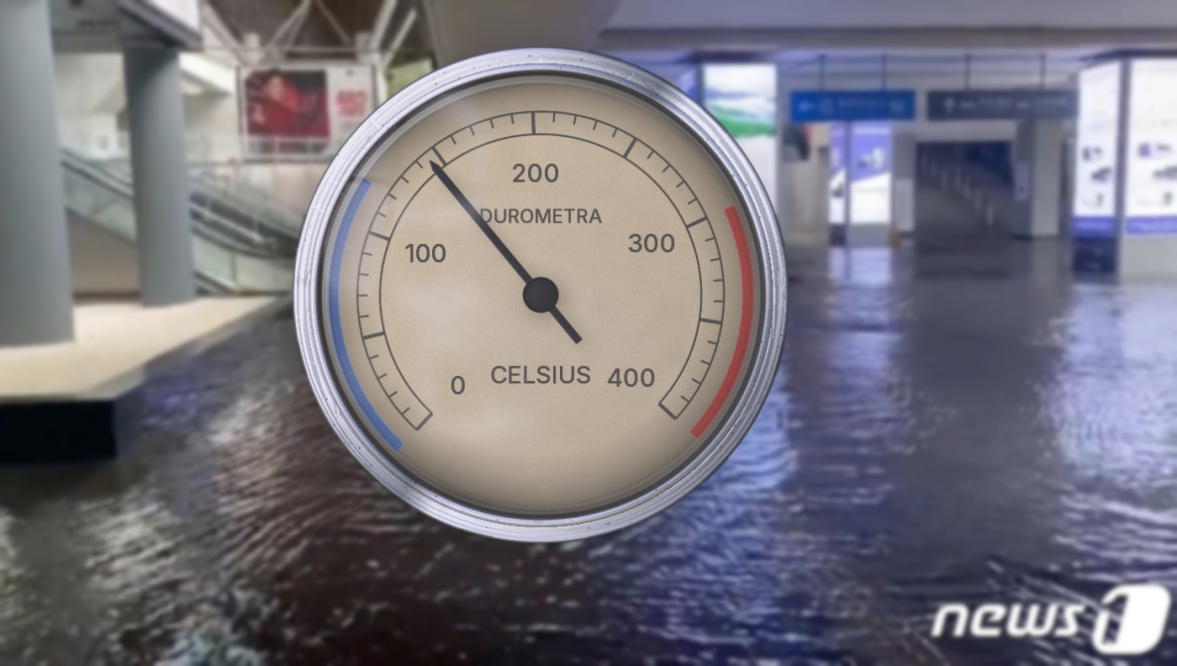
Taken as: 145 °C
